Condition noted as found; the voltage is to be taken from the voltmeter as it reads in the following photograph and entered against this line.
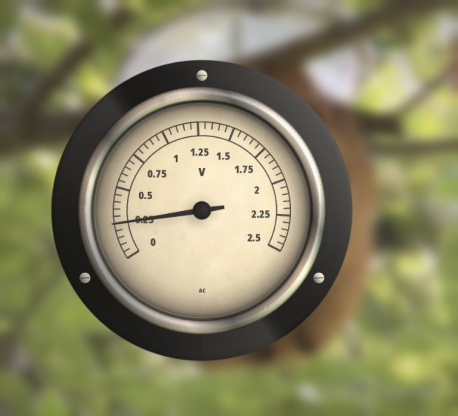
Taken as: 0.25 V
